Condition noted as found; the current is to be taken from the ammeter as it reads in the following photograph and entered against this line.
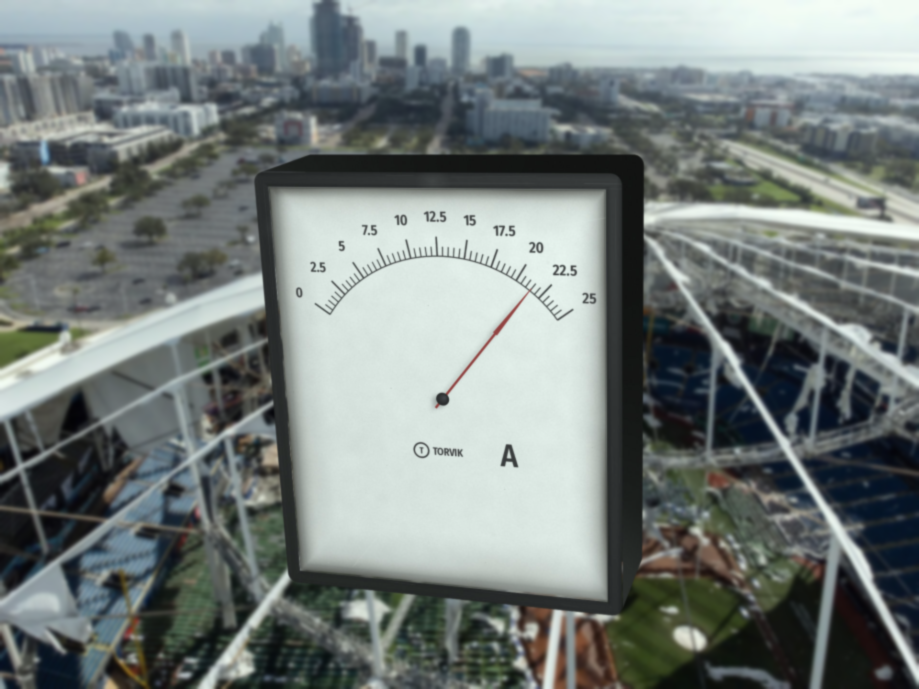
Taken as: 21.5 A
